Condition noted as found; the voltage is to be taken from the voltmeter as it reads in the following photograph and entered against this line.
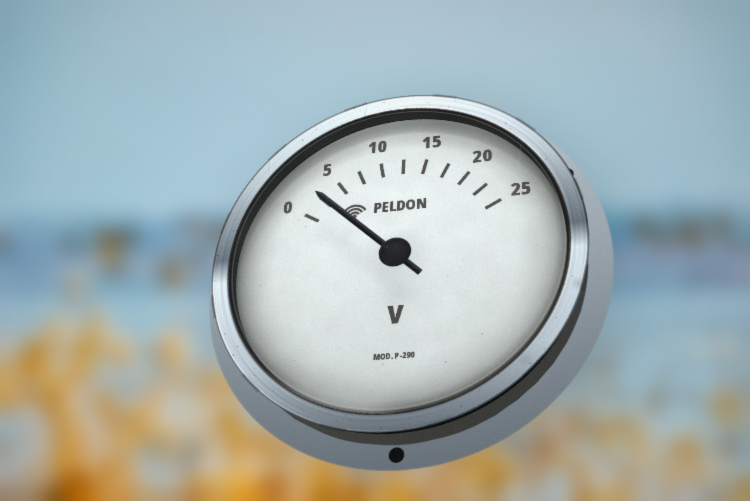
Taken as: 2.5 V
